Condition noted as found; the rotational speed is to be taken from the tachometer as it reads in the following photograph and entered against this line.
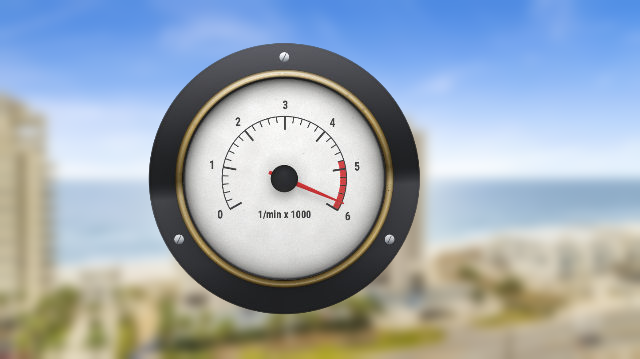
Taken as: 5800 rpm
